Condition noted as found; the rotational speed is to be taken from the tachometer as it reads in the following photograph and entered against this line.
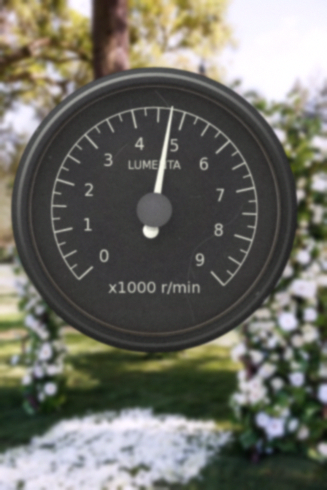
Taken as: 4750 rpm
